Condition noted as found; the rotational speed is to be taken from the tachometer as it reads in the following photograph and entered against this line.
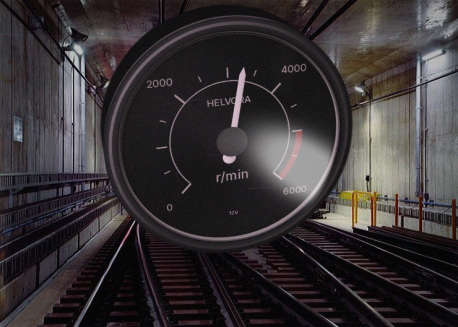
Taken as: 3250 rpm
